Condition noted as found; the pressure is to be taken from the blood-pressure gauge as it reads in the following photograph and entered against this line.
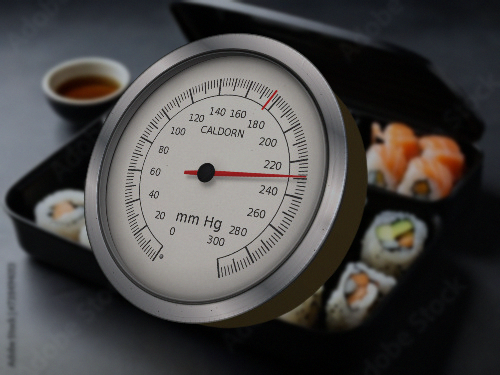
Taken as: 230 mmHg
